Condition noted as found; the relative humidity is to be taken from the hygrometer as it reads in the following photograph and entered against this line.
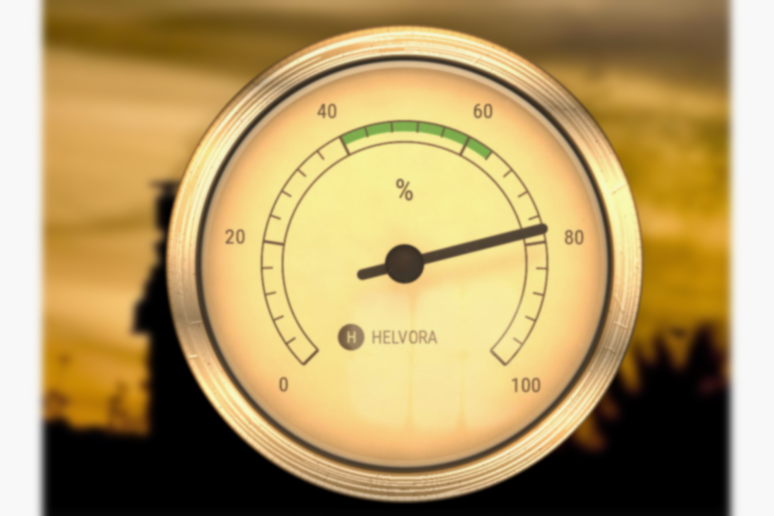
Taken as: 78 %
